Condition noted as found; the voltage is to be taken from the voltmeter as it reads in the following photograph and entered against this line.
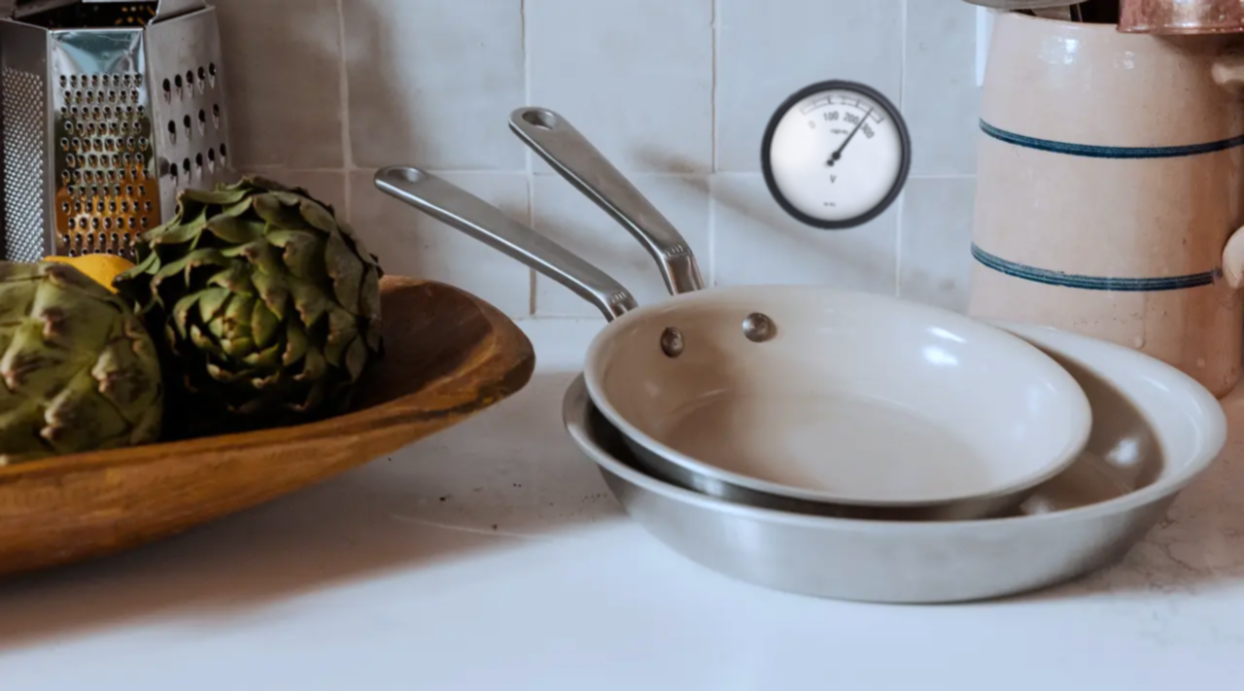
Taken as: 250 V
